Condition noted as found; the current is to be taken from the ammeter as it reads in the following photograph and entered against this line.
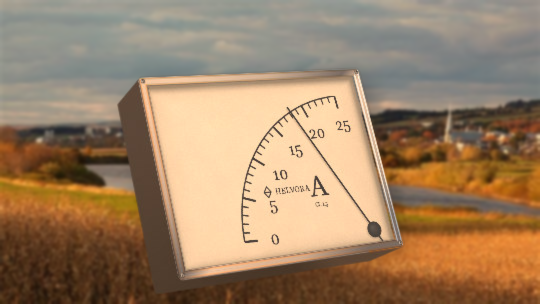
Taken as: 18 A
